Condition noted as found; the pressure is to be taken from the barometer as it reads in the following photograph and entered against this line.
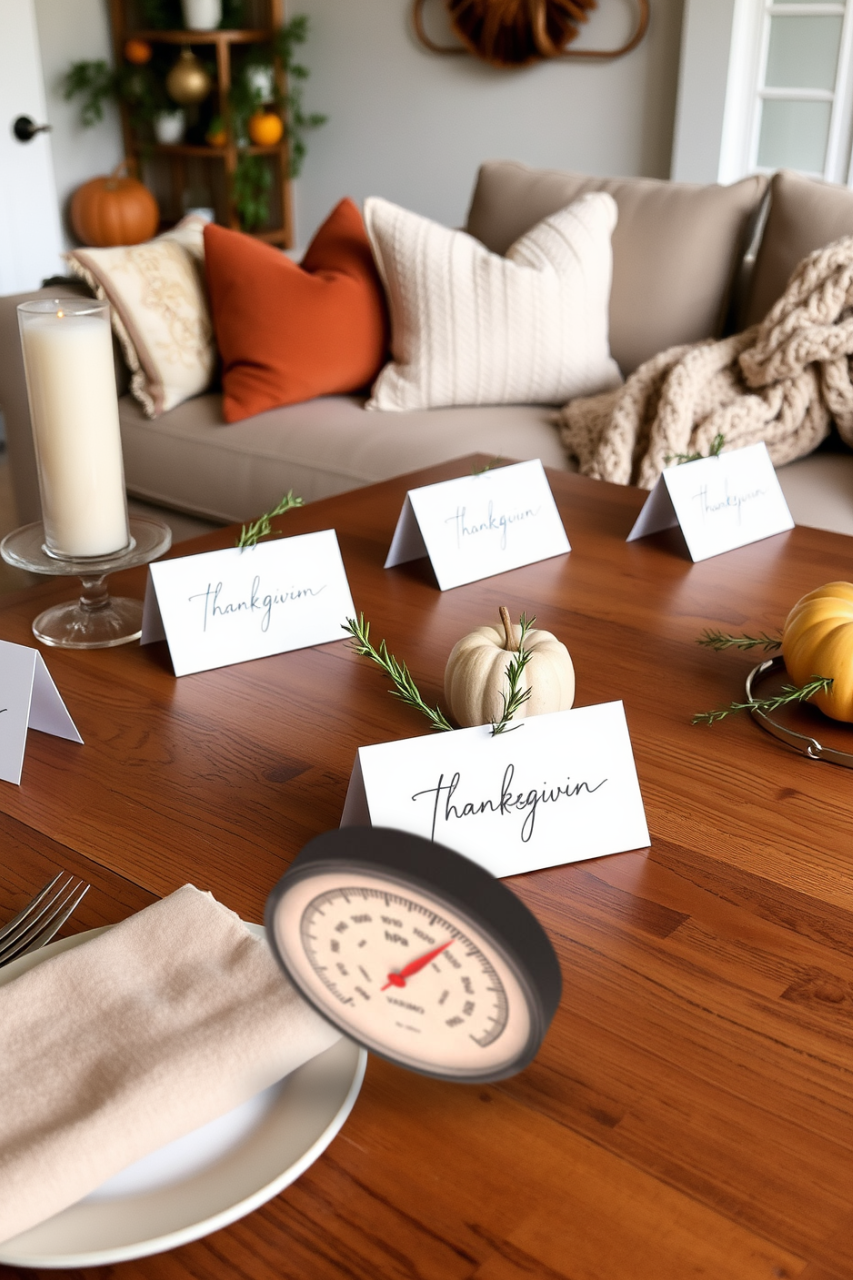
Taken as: 1025 hPa
